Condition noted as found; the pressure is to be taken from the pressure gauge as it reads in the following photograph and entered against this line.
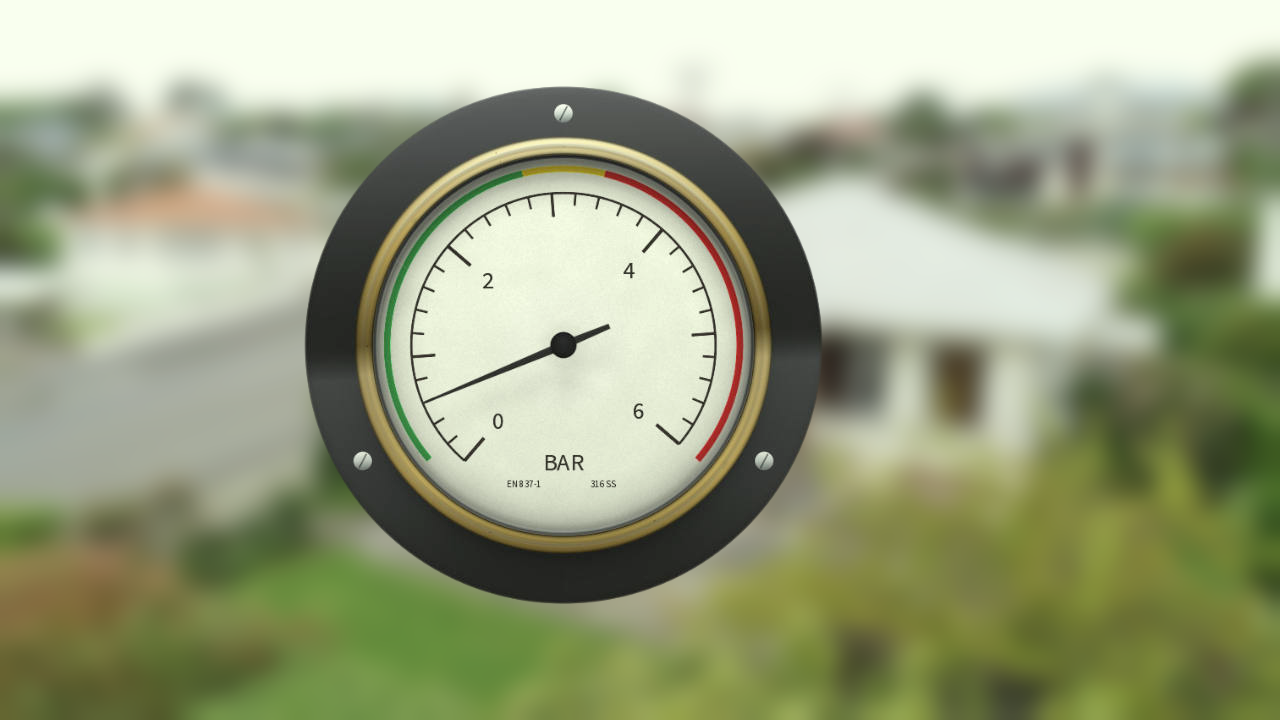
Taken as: 0.6 bar
